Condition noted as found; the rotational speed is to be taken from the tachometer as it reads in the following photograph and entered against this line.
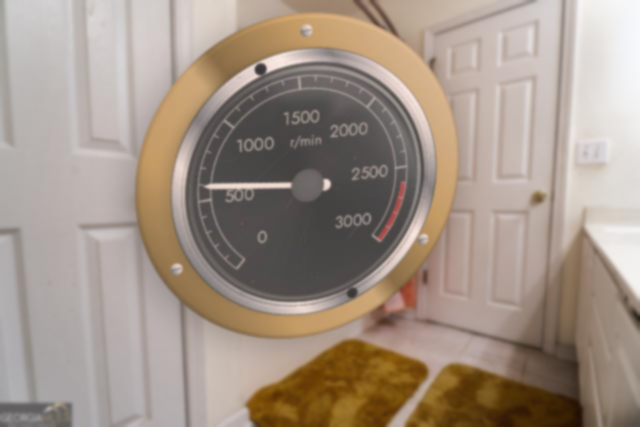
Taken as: 600 rpm
